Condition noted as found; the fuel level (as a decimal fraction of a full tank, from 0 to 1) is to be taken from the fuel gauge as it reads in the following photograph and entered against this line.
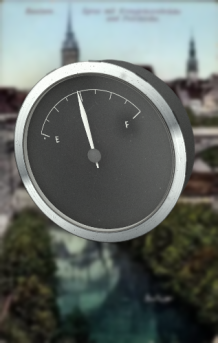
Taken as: 0.5
